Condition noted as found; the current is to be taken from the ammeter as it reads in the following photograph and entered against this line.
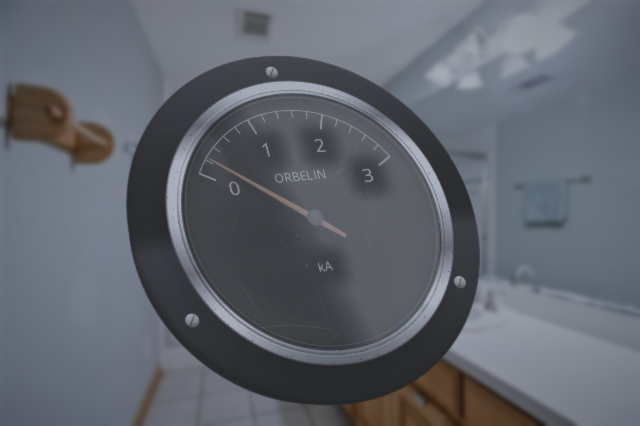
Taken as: 0.2 kA
